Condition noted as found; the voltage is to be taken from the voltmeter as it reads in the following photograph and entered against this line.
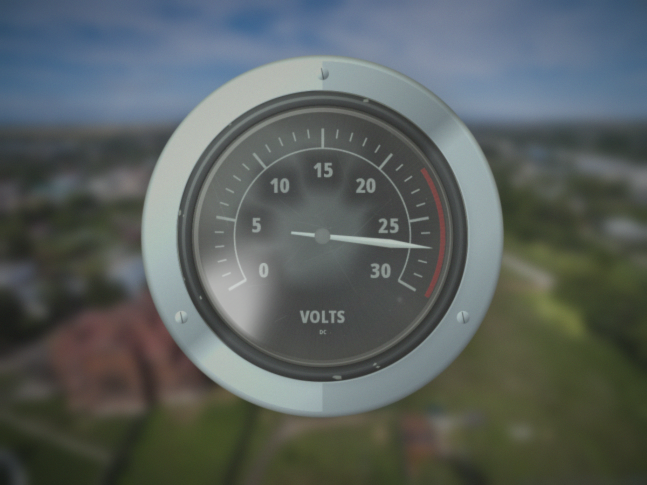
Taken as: 27 V
